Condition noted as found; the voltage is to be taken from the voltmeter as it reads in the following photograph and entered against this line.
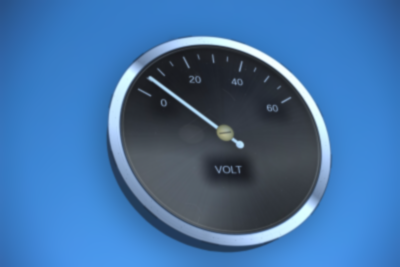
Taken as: 5 V
